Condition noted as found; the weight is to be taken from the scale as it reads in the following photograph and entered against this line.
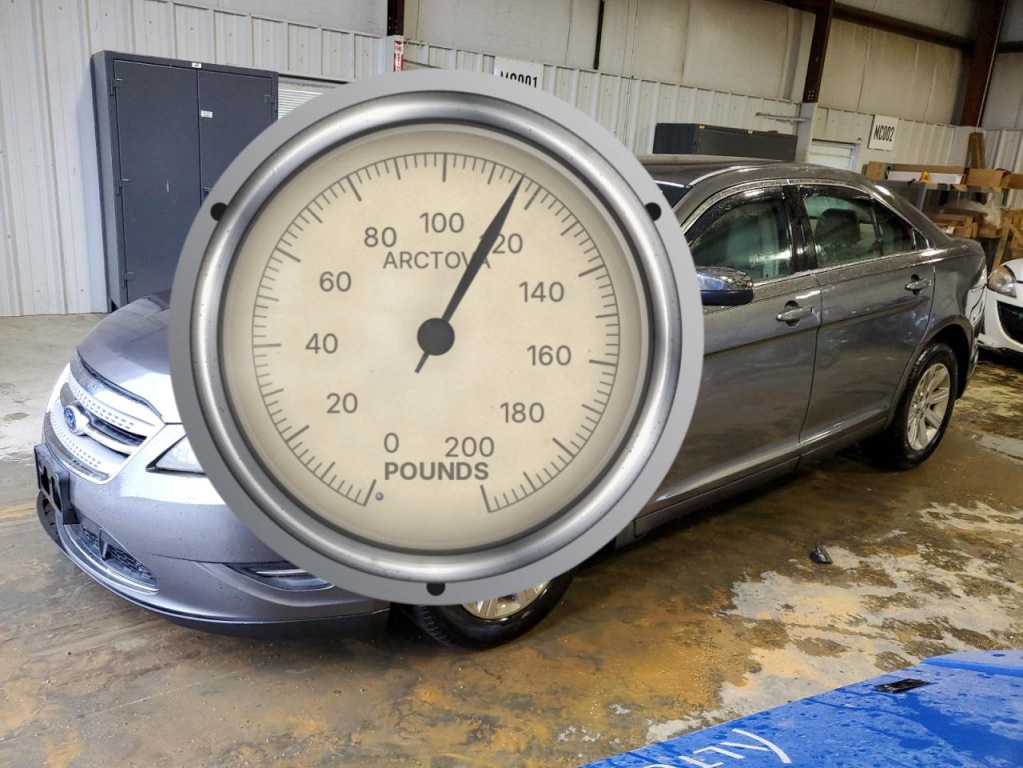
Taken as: 116 lb
